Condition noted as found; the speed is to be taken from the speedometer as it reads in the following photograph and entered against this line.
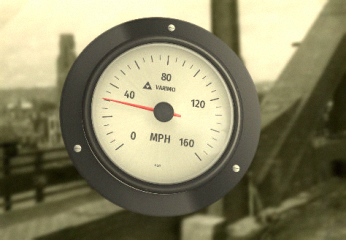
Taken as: 30 mph
